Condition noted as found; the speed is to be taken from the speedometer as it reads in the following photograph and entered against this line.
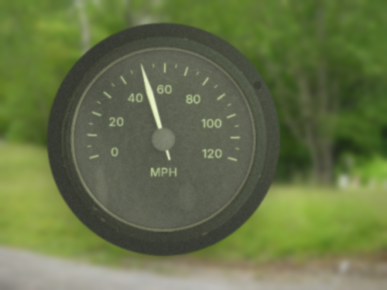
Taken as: 50 mph
